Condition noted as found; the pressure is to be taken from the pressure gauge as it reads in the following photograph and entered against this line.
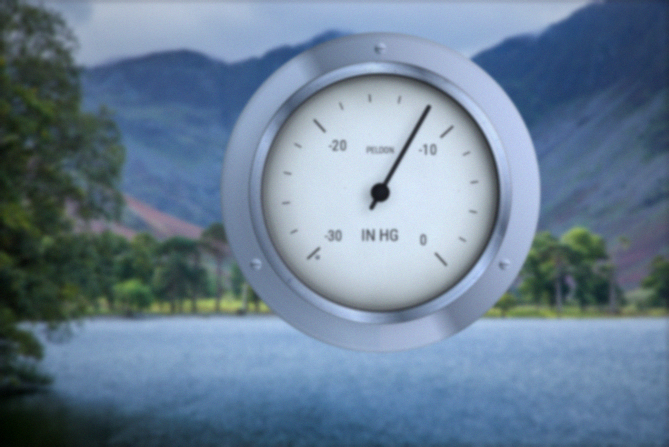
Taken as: -12 inHg
